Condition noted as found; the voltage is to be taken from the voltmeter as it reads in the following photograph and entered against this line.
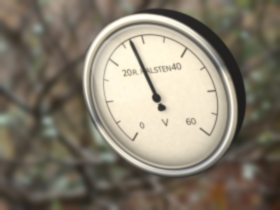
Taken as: 27.5 V
